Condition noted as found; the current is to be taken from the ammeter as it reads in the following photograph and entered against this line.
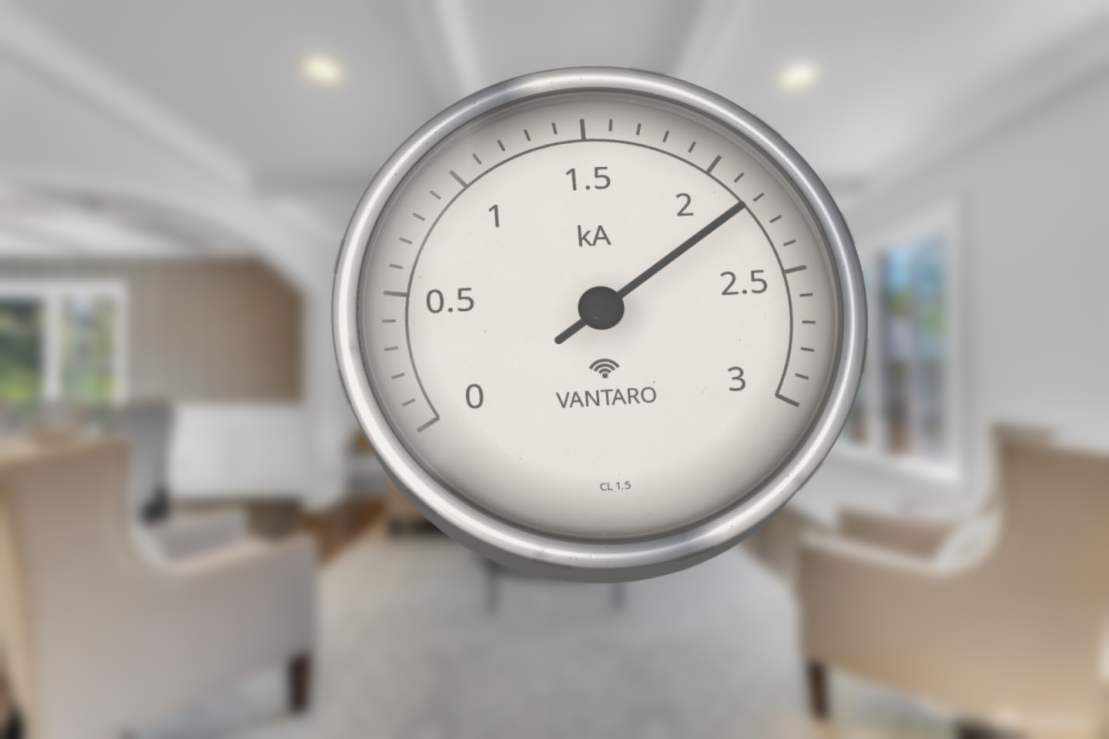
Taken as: 2.2 kA
